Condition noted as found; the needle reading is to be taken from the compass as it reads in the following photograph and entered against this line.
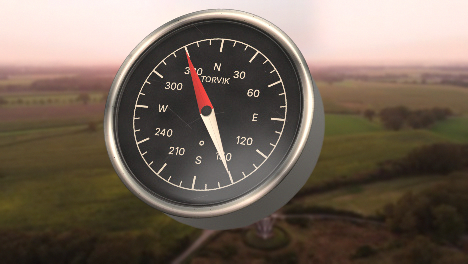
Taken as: 330 °
